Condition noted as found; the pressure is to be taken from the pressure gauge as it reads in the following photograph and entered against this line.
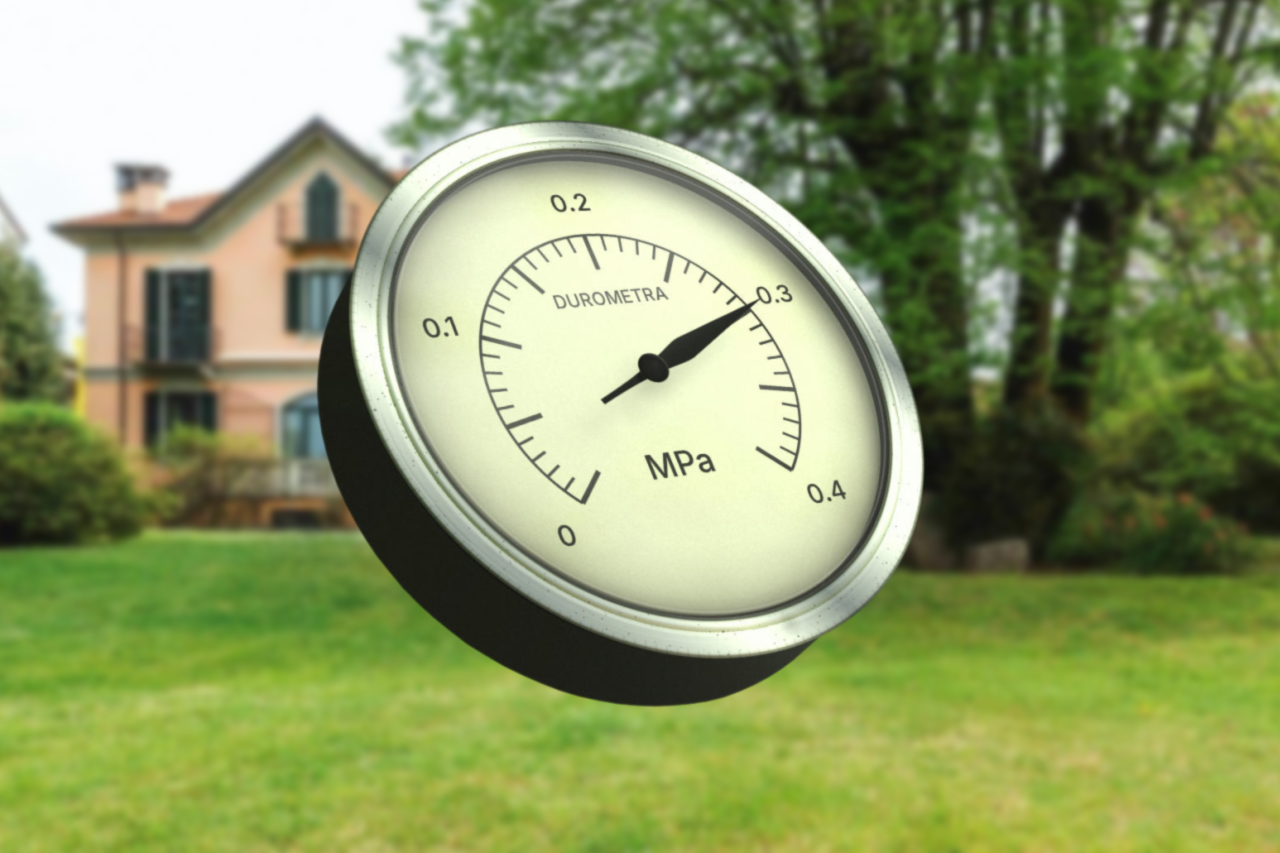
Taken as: 0.3 MPa
